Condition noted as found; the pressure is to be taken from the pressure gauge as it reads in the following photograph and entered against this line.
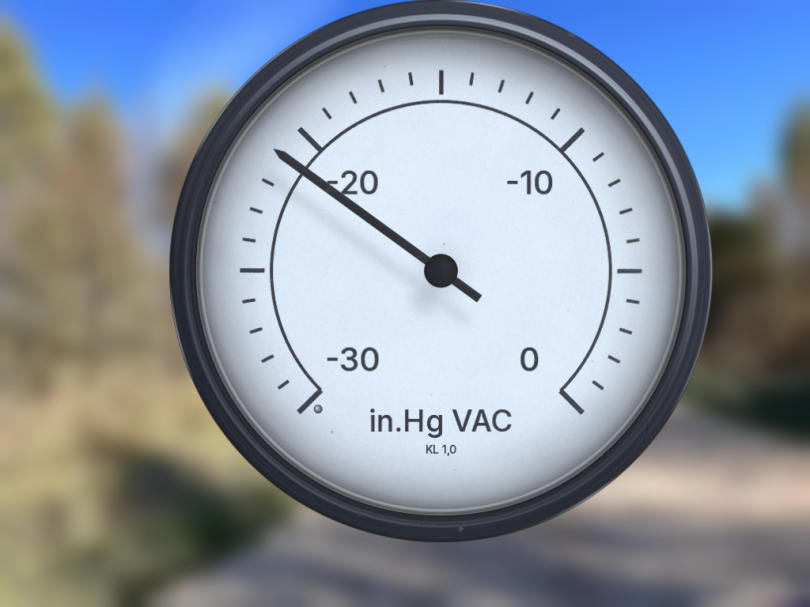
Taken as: -21 inHg
